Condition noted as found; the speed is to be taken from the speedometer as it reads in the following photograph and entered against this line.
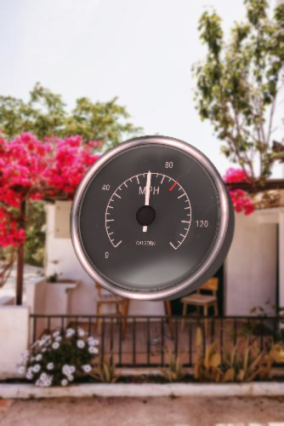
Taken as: 70 mph
